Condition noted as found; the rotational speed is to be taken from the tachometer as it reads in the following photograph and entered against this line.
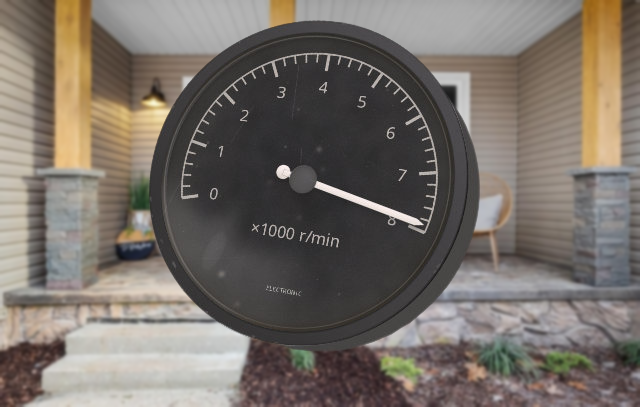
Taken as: 7900 rpm
